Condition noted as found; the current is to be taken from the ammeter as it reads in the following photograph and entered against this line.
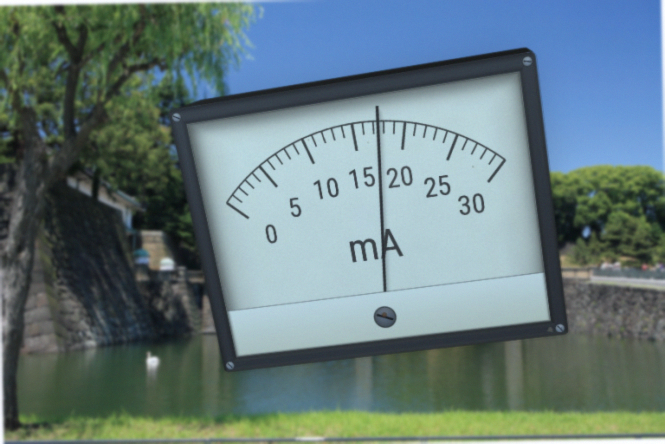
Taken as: 17.5 mA
